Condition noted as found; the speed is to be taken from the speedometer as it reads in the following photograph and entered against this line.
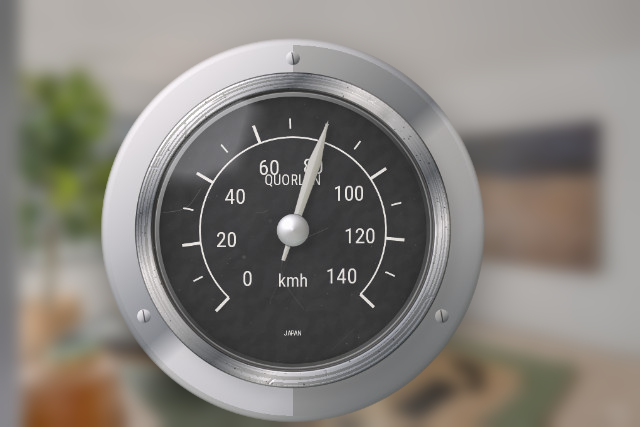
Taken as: 80 km/h
